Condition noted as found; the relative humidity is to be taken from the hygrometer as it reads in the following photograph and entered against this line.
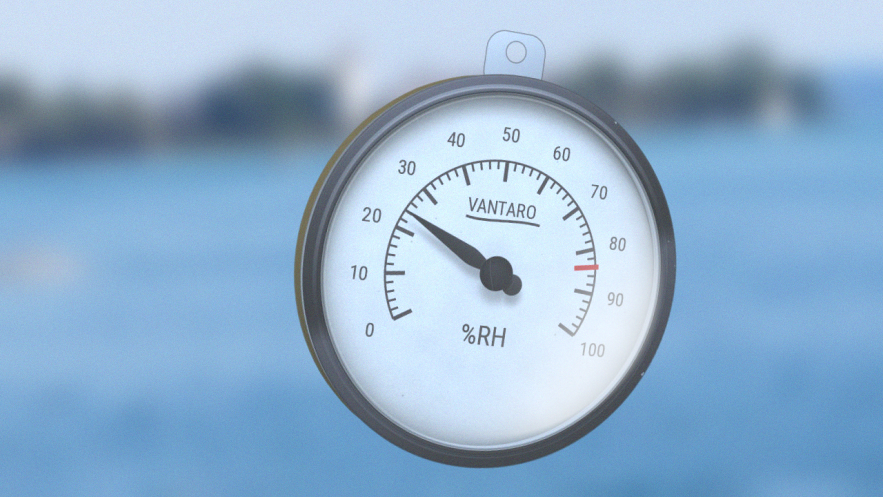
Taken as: 24 %
